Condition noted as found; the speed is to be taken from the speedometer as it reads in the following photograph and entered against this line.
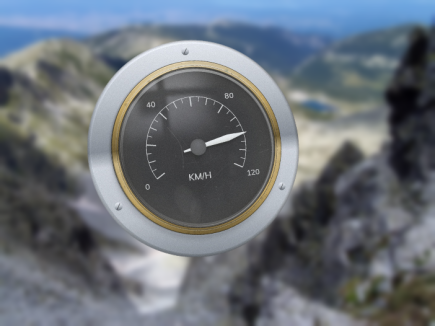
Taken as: 100 km/h
